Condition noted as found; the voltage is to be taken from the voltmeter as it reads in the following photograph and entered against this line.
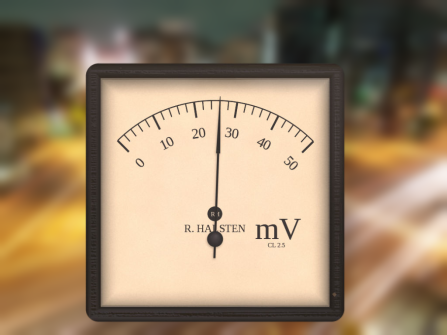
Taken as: 26 mV
